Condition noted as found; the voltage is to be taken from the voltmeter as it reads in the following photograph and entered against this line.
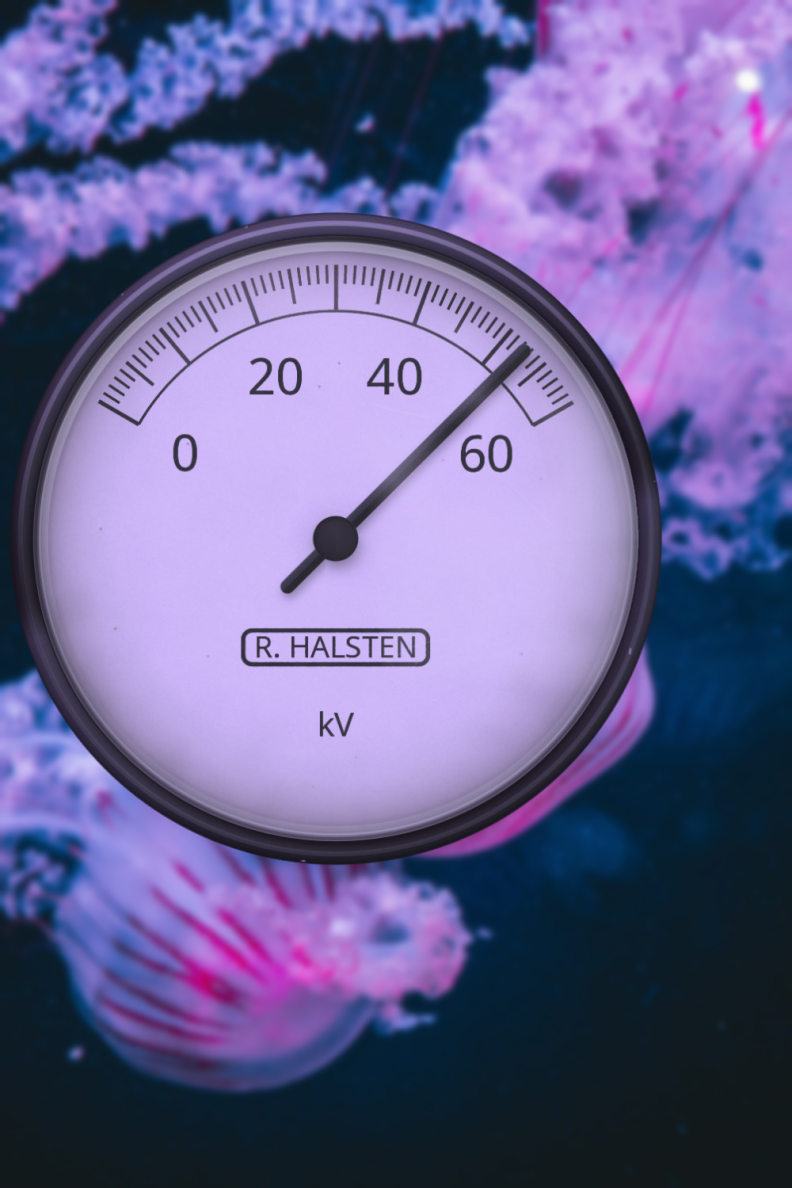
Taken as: 52.5 kV
